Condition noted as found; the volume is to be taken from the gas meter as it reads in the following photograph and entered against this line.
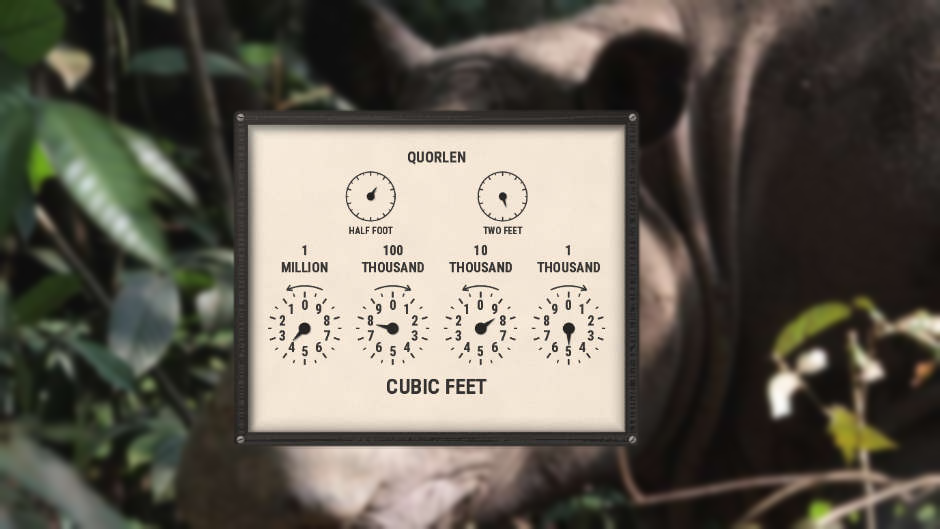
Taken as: 378500 ft³
